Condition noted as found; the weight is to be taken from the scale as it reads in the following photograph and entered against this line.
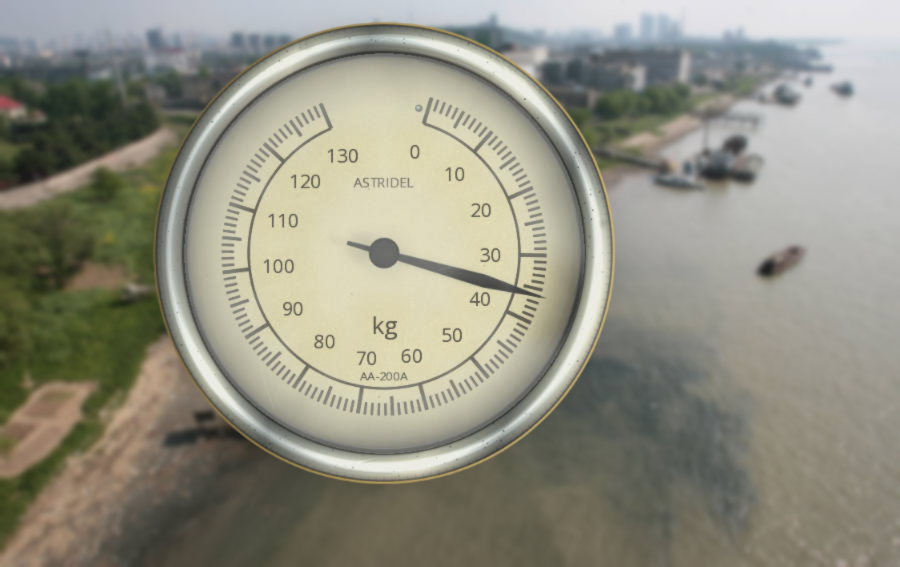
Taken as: 36 kg
